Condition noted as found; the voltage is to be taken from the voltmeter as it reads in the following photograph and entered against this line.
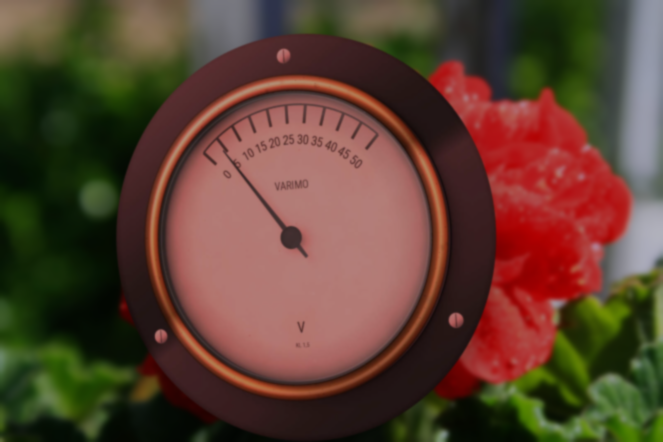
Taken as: 5 V
